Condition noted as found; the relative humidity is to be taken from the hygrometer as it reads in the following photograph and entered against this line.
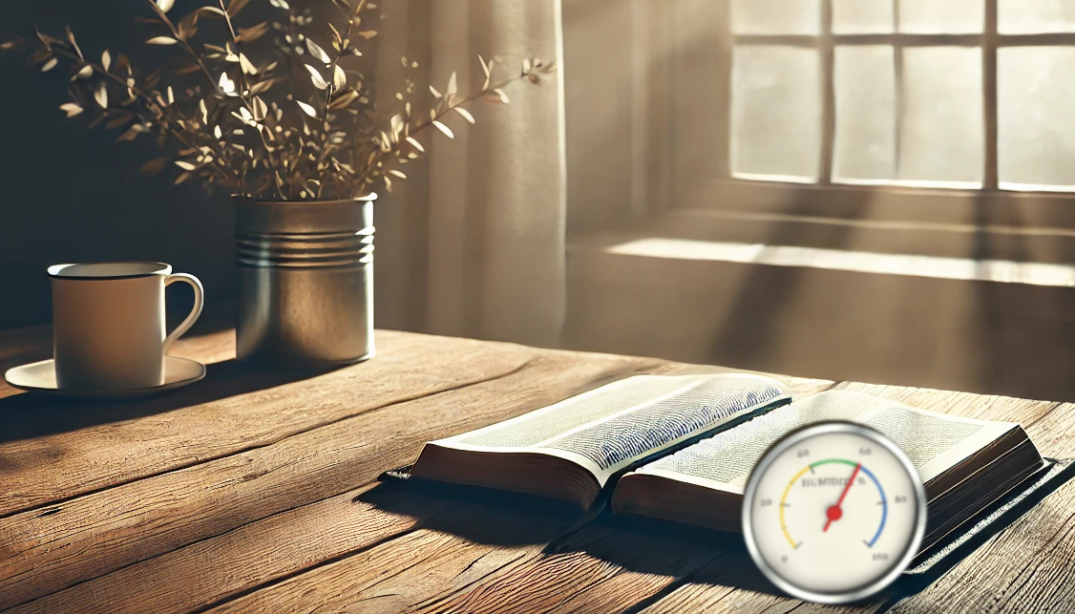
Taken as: 60 %
